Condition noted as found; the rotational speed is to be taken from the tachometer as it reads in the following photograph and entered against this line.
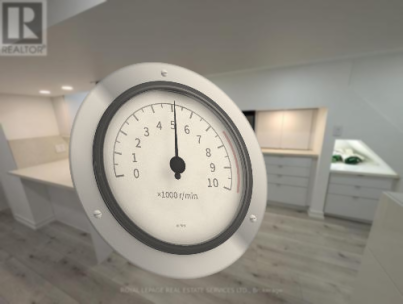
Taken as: 5000 rpm
